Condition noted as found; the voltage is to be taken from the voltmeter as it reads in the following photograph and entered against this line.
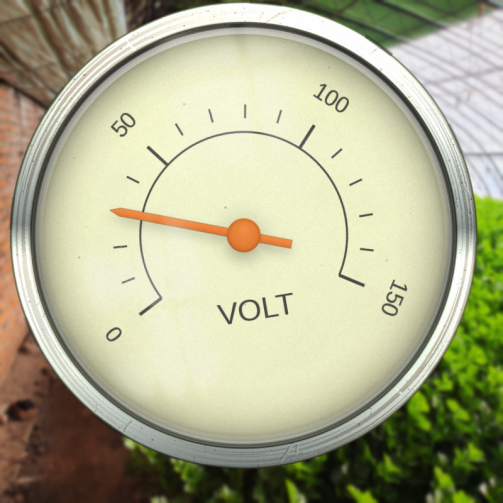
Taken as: 30 V
